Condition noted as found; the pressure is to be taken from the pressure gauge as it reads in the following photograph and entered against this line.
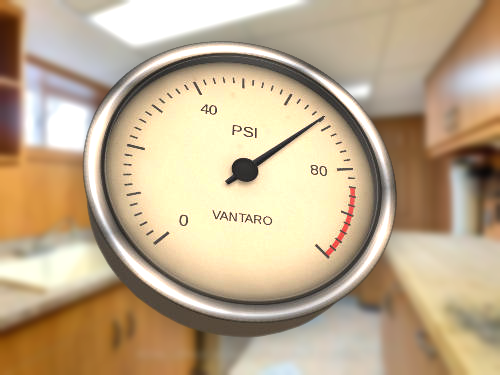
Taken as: 68 psi
